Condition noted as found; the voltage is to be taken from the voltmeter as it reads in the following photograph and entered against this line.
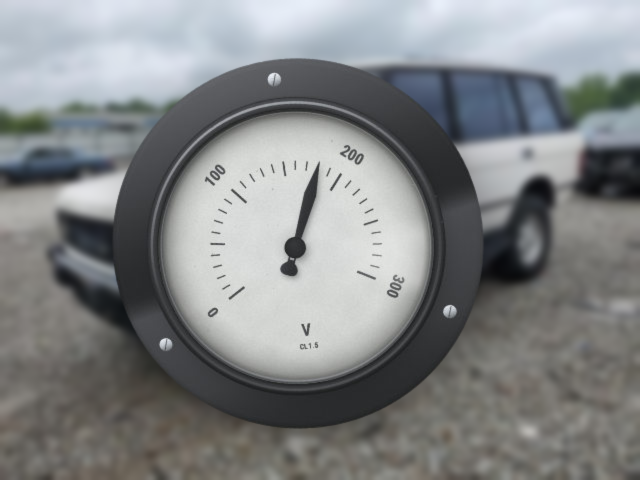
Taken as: 180 V
